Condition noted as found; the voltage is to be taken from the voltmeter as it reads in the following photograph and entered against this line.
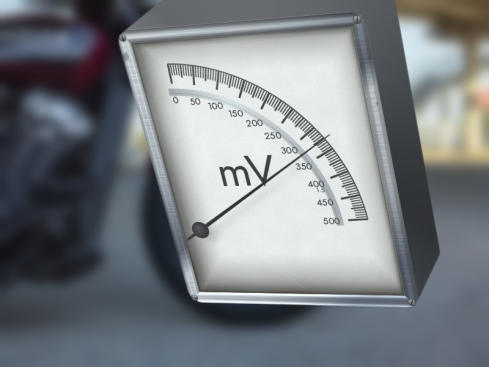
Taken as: 325 mV
